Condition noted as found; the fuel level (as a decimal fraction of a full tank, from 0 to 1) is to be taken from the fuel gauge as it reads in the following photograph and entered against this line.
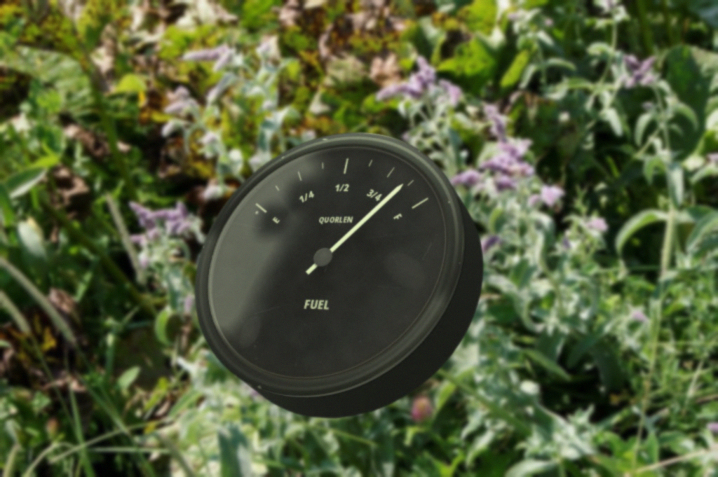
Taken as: 0.875
